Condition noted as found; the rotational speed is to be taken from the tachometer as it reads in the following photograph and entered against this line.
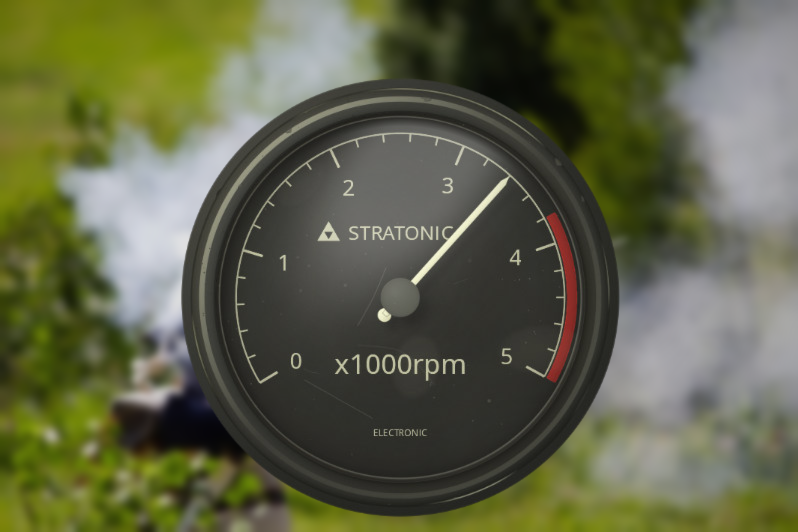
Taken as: 3400 rpm
